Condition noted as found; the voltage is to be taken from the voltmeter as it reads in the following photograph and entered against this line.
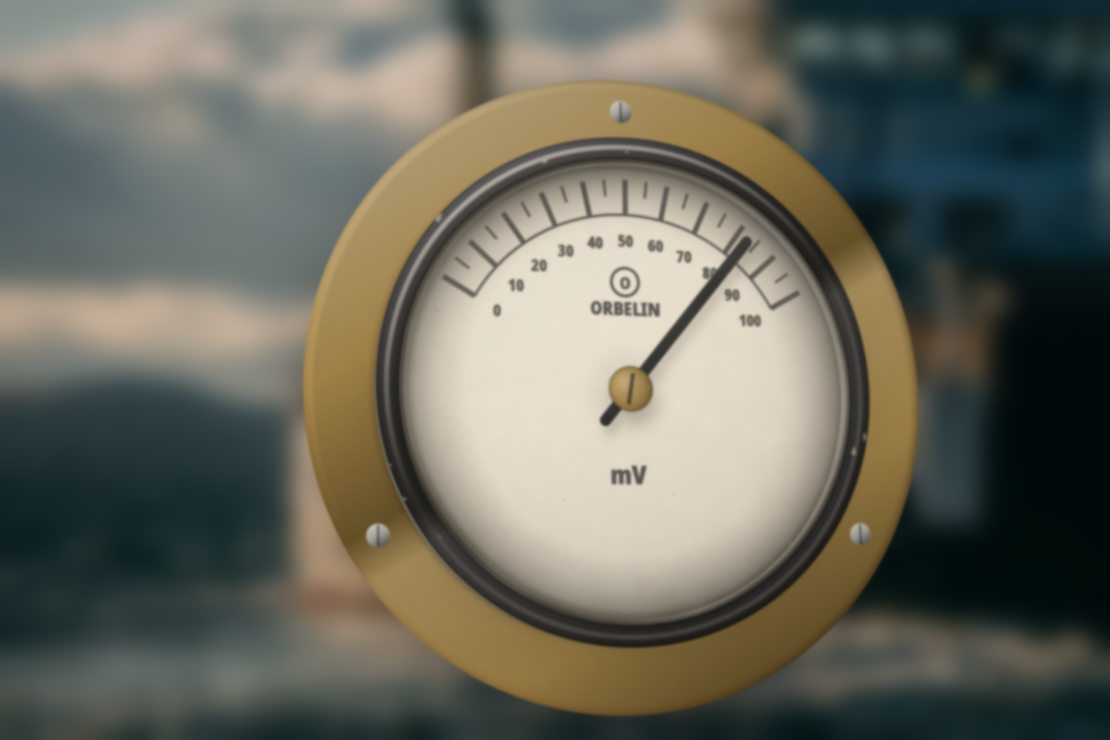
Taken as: 82.5 mV
